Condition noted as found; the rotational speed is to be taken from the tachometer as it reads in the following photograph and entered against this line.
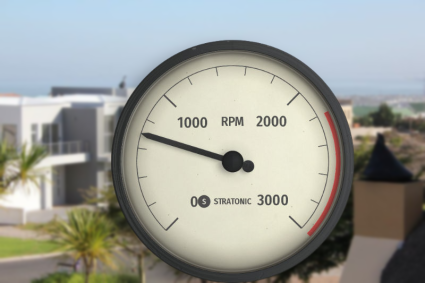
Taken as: 700 rpm
